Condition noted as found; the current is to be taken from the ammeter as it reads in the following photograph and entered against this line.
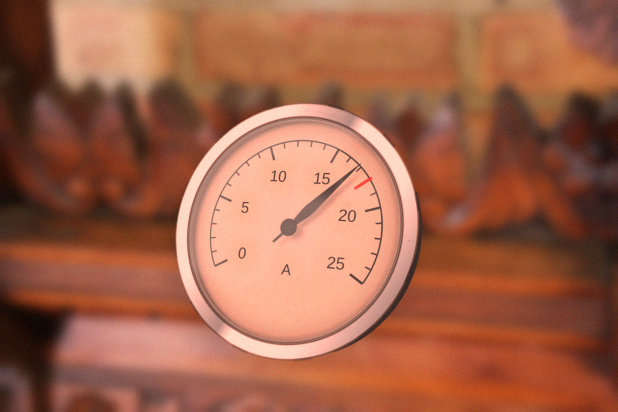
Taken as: 17 A
